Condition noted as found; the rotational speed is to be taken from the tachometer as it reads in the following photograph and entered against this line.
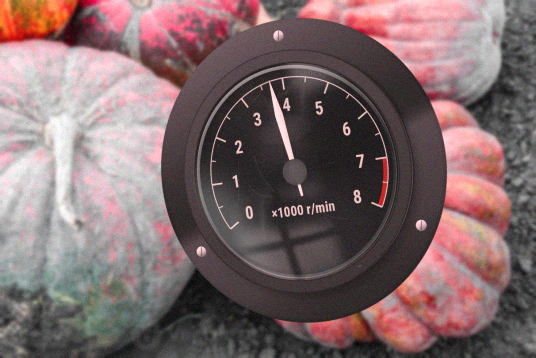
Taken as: 3750 rpm
